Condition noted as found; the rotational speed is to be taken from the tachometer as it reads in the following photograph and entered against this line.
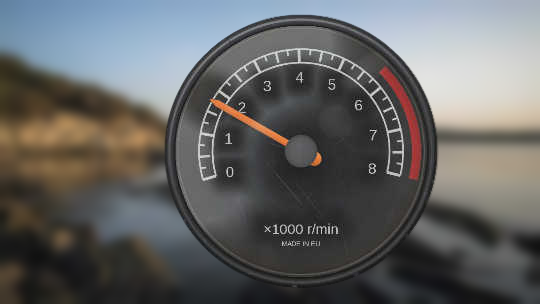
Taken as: 1750 rpm
